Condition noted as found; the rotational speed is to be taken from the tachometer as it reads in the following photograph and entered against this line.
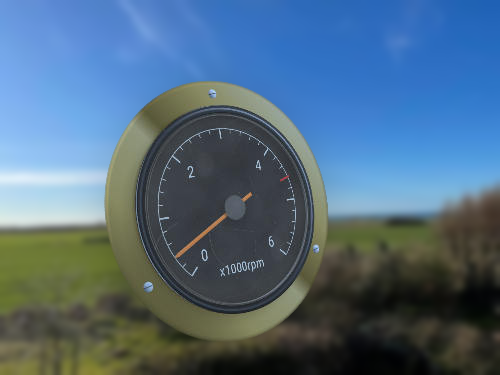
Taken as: 400 rpm
